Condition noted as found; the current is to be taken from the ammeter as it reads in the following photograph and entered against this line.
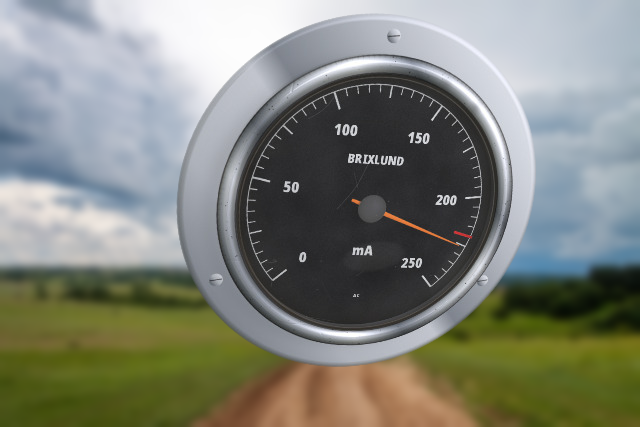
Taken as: 225 mA
